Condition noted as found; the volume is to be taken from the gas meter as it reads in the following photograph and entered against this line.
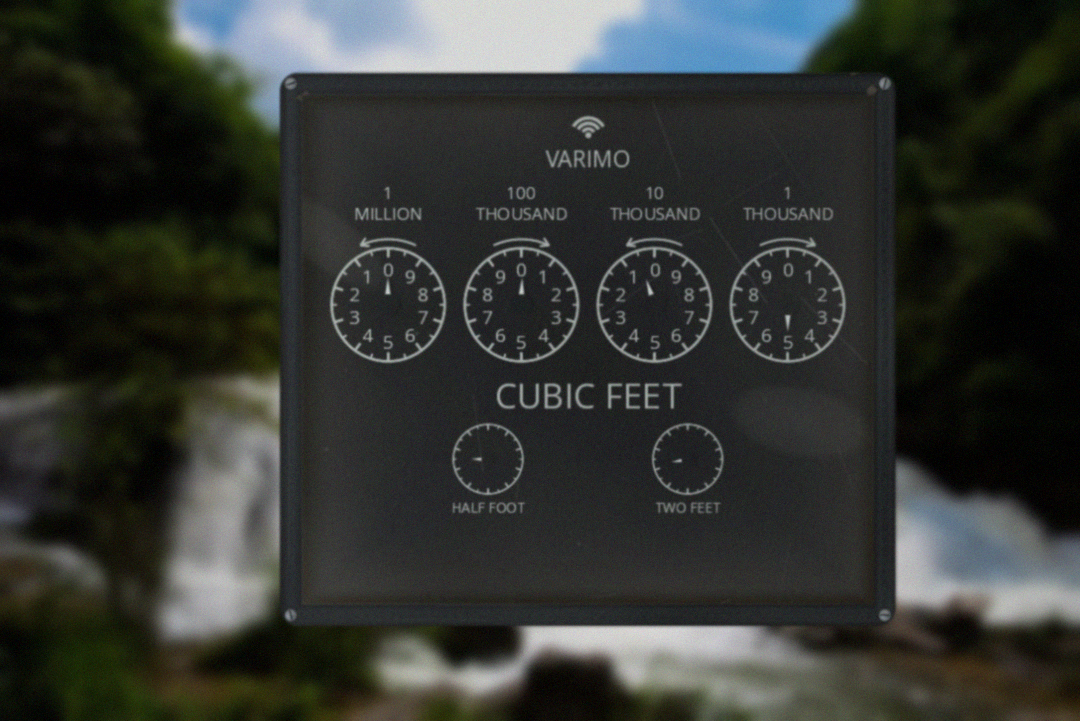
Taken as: 500 ft³
